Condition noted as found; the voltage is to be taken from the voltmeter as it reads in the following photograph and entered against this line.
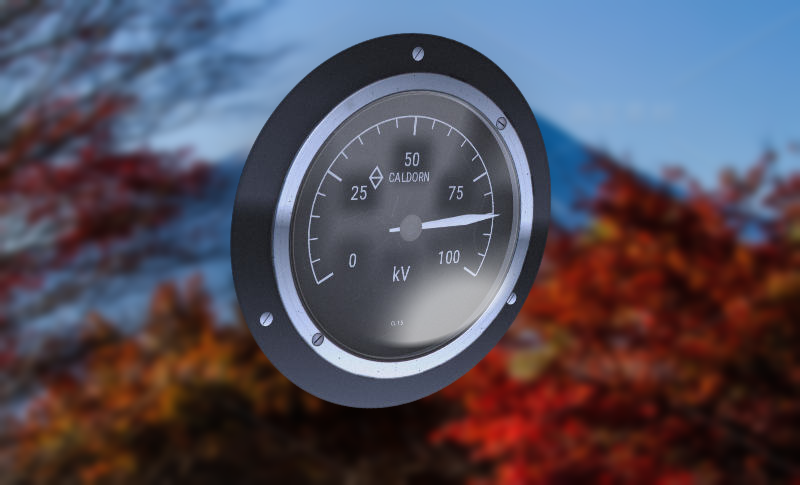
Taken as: 85 kV
